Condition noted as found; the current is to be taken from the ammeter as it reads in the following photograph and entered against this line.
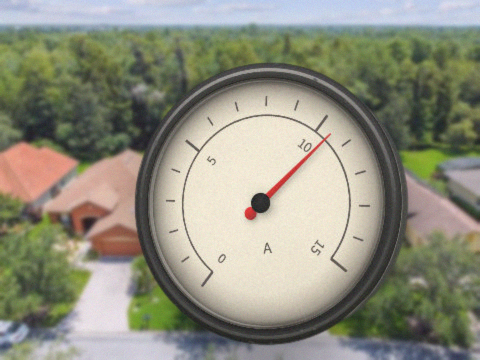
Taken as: 10.5 A
